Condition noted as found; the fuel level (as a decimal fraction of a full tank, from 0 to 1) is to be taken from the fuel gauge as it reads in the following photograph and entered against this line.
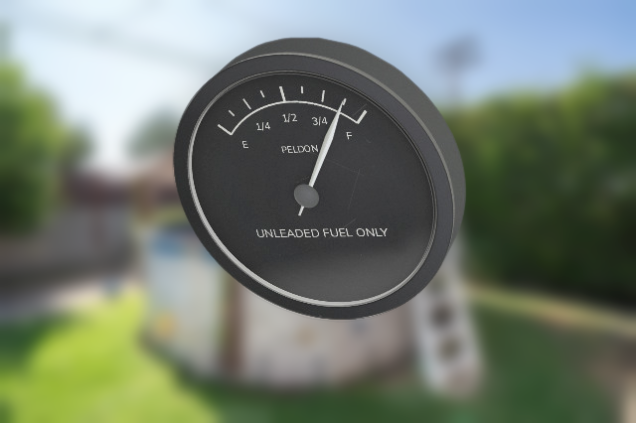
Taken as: 0.875
